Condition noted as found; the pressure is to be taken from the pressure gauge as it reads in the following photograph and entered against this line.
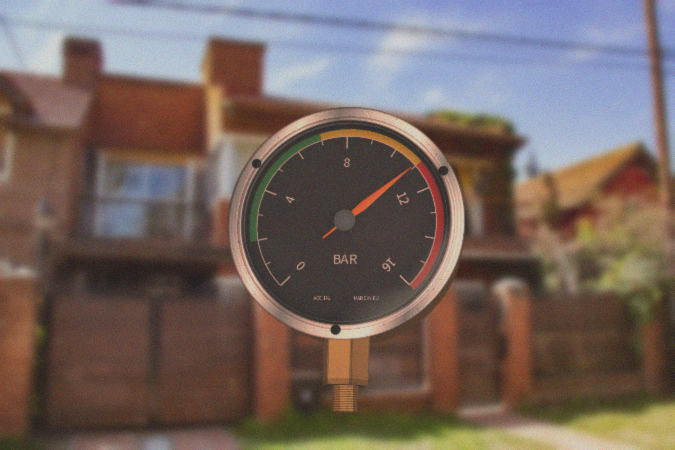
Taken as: 11 bar
